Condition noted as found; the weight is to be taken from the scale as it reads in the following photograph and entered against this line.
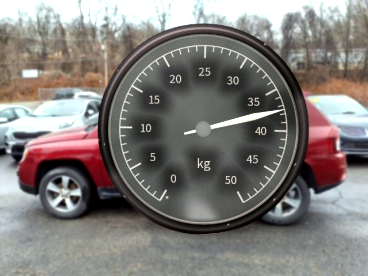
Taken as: 37.5 kg
